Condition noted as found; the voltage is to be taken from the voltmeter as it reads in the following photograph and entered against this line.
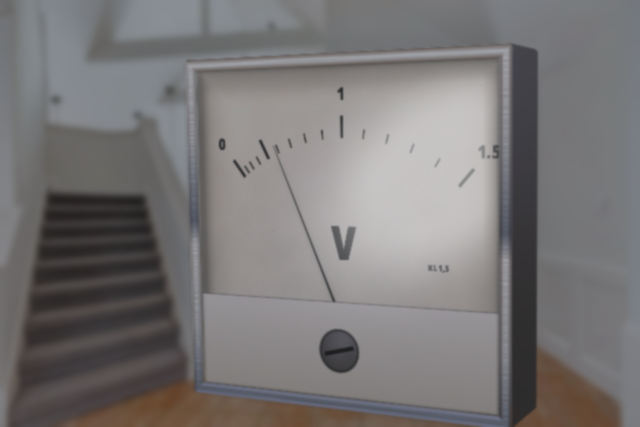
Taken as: 0.6 V
